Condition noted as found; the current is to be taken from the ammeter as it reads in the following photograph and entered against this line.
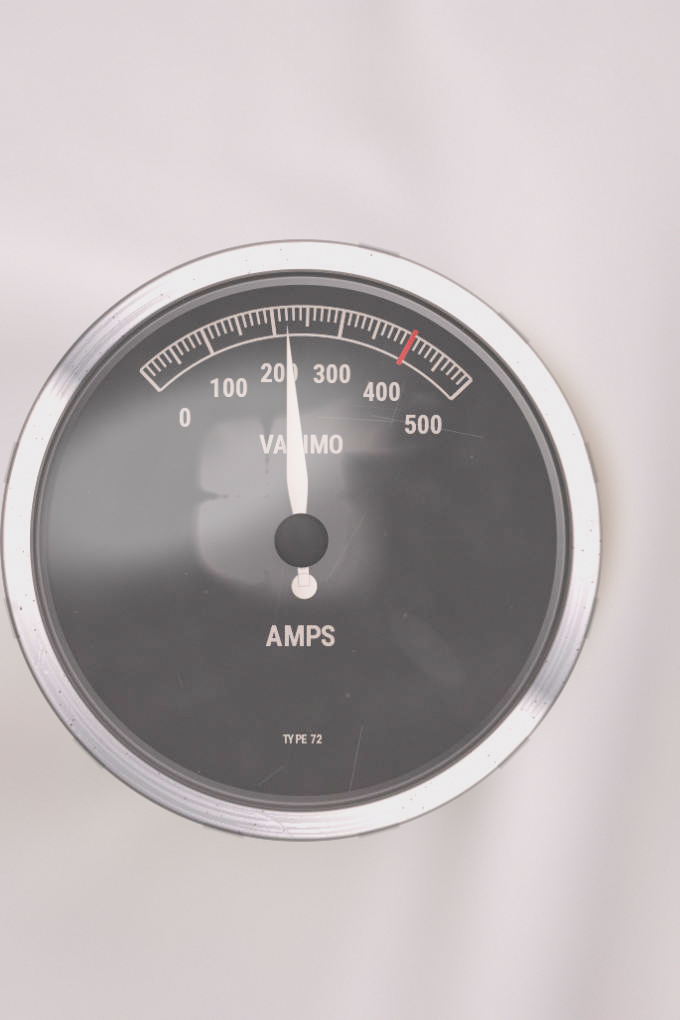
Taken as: 220 A
